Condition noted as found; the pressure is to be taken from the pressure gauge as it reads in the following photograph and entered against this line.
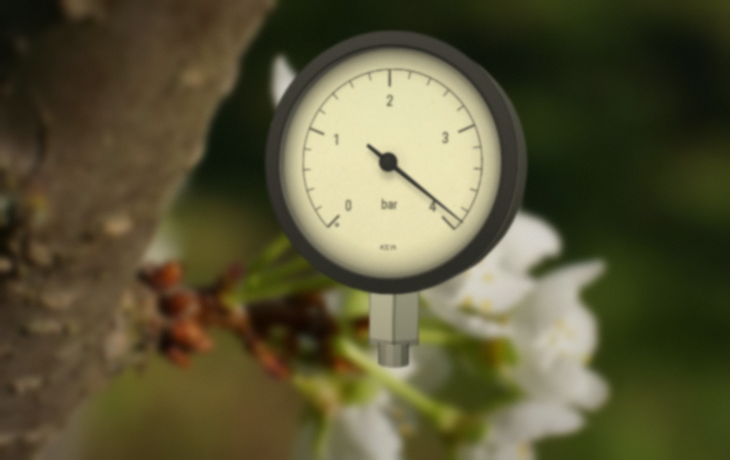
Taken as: 3.9 bar
